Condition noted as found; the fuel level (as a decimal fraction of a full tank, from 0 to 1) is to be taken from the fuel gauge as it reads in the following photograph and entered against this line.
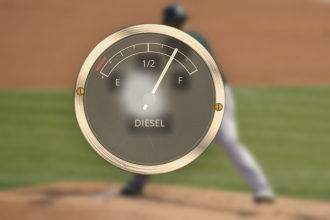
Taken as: 0.75
